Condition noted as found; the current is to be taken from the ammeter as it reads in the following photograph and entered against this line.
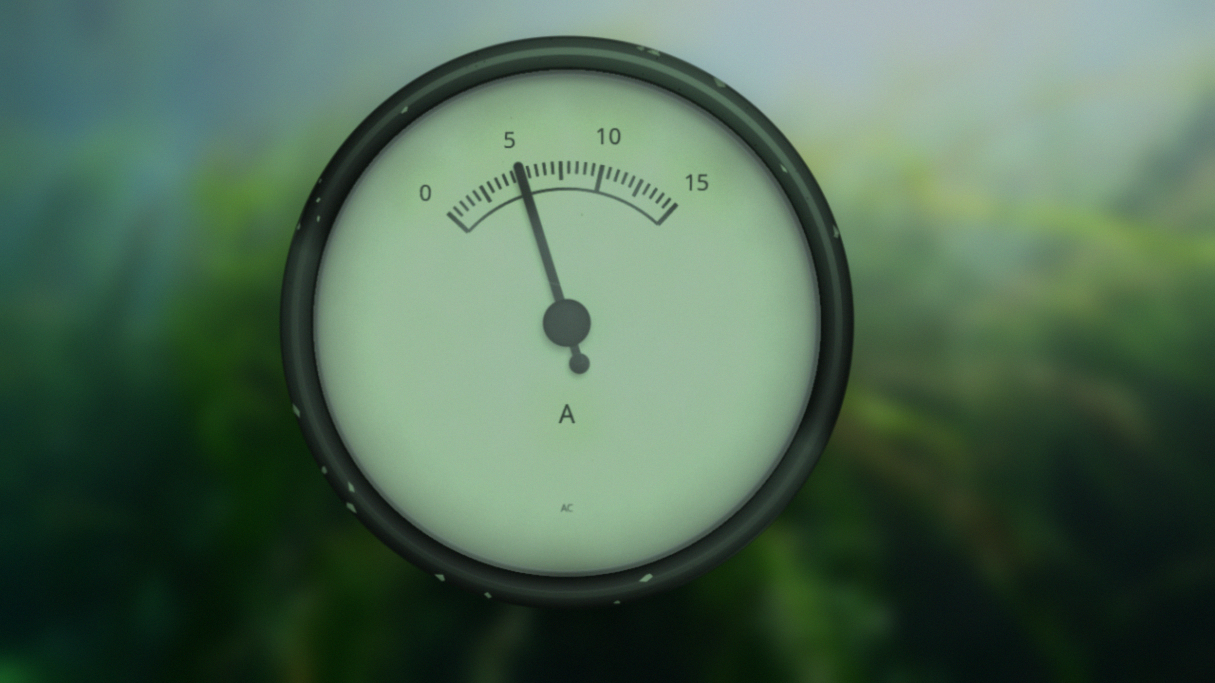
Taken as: 5 A
